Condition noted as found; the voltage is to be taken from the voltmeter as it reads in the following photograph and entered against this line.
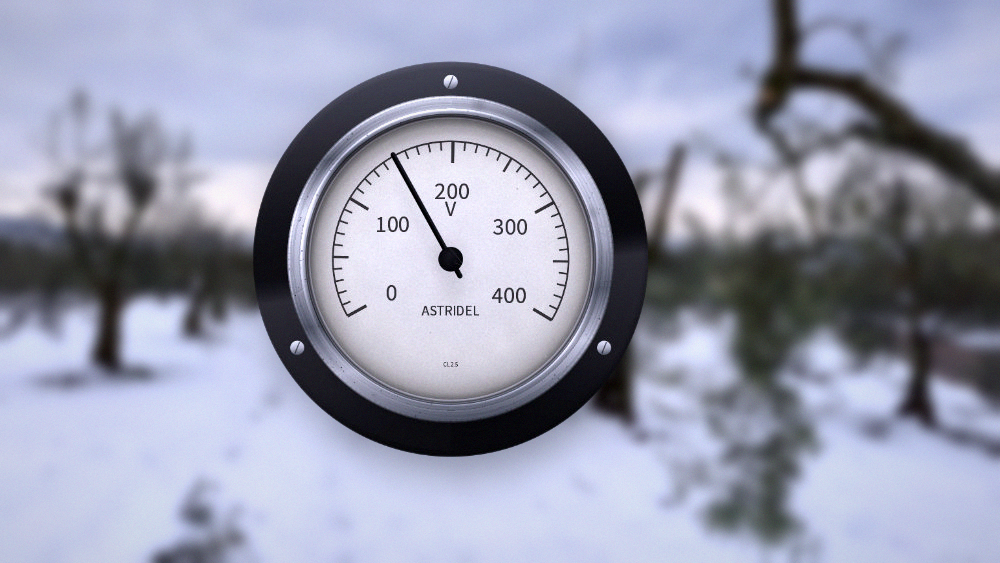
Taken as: 150 V
